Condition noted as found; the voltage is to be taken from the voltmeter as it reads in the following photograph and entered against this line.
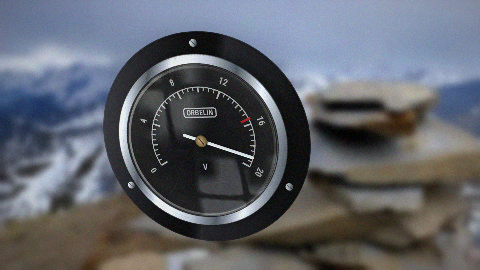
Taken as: 19 V
